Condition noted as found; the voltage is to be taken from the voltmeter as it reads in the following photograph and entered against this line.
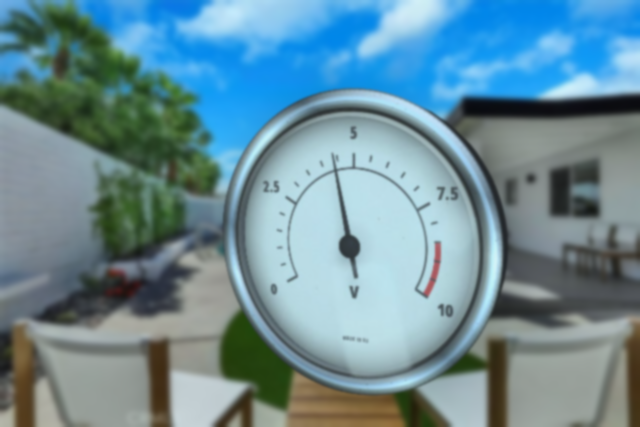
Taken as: 4.5 V
